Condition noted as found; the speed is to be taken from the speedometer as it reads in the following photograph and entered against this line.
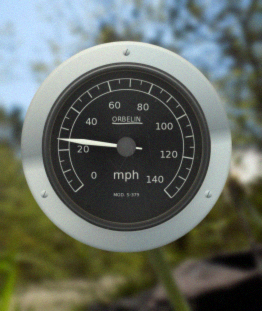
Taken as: 25 mph
